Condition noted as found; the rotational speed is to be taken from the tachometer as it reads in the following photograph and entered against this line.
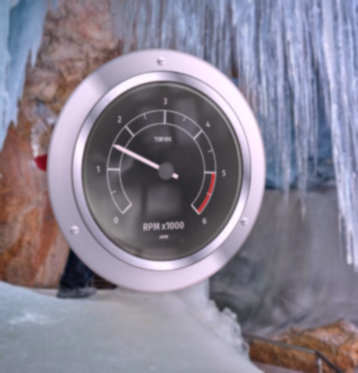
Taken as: 1500 rpm
